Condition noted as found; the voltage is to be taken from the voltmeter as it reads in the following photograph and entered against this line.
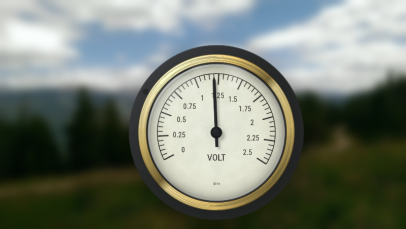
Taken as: 1.2 V
